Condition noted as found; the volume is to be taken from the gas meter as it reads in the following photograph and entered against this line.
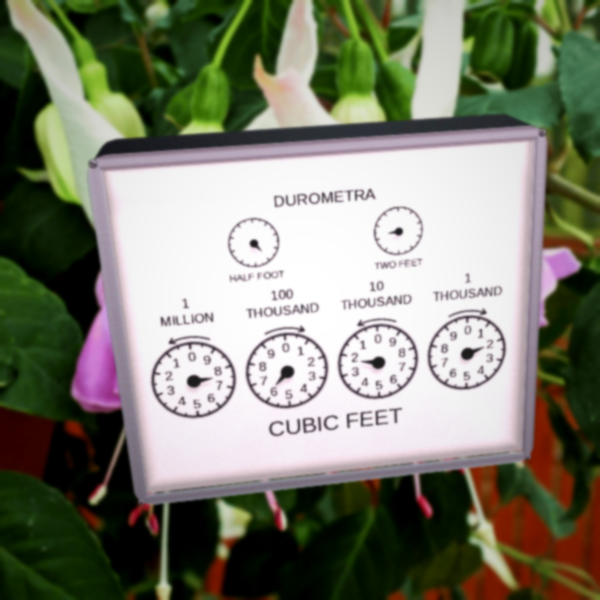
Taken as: 762200 ft³
